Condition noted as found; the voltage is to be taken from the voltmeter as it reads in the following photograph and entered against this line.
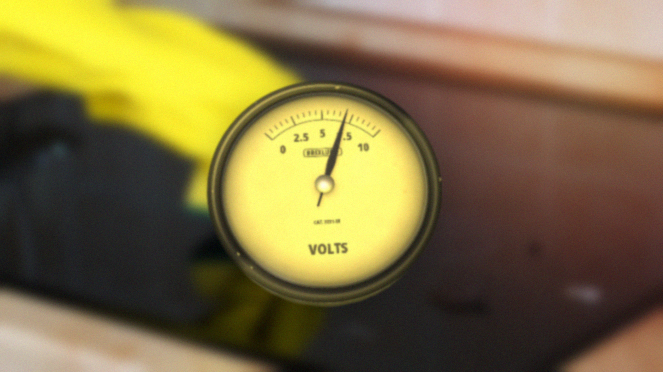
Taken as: 7 V
